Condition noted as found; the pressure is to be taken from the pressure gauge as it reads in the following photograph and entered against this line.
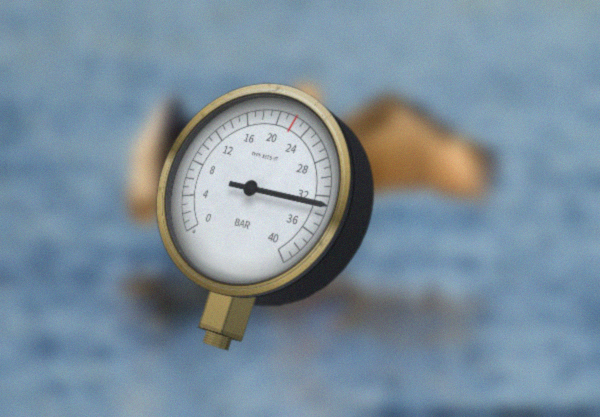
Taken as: 33 bar
